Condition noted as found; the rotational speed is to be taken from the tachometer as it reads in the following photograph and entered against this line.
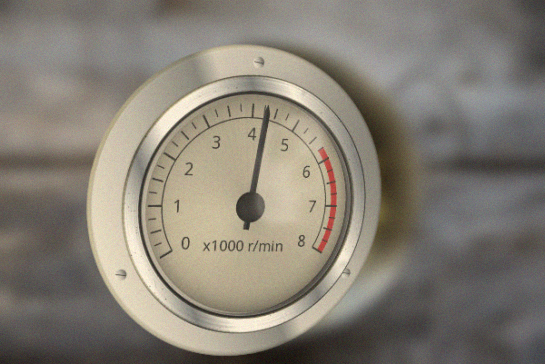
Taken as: 4250 rpm
